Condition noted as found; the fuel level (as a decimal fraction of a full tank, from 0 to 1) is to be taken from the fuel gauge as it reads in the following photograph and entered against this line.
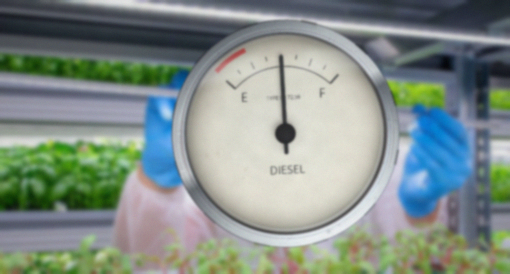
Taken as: 0.5
